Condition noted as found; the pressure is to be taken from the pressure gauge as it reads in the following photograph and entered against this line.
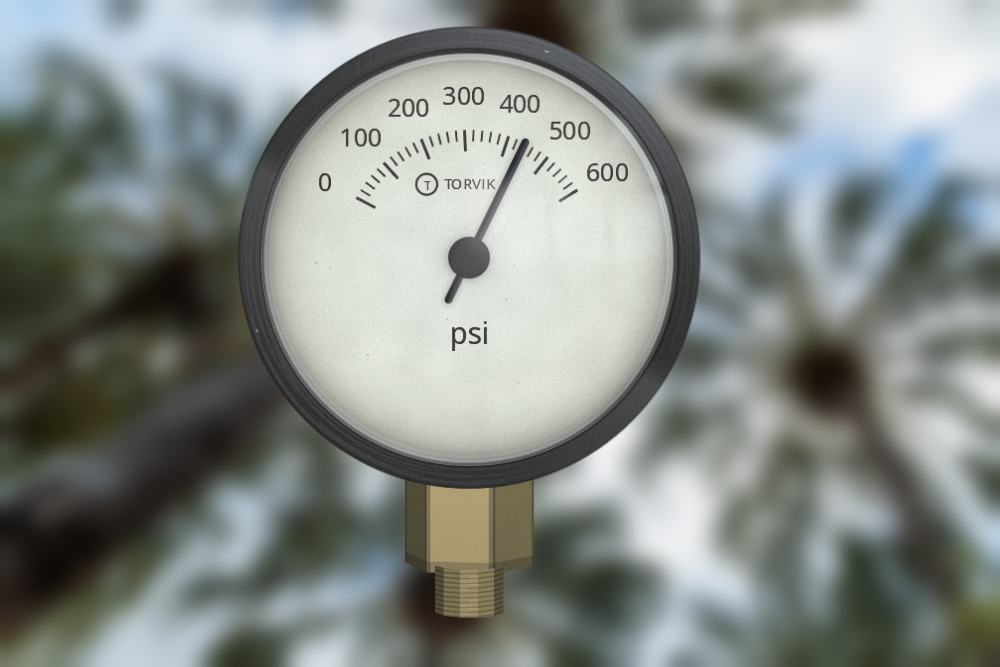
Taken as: 440 psi
